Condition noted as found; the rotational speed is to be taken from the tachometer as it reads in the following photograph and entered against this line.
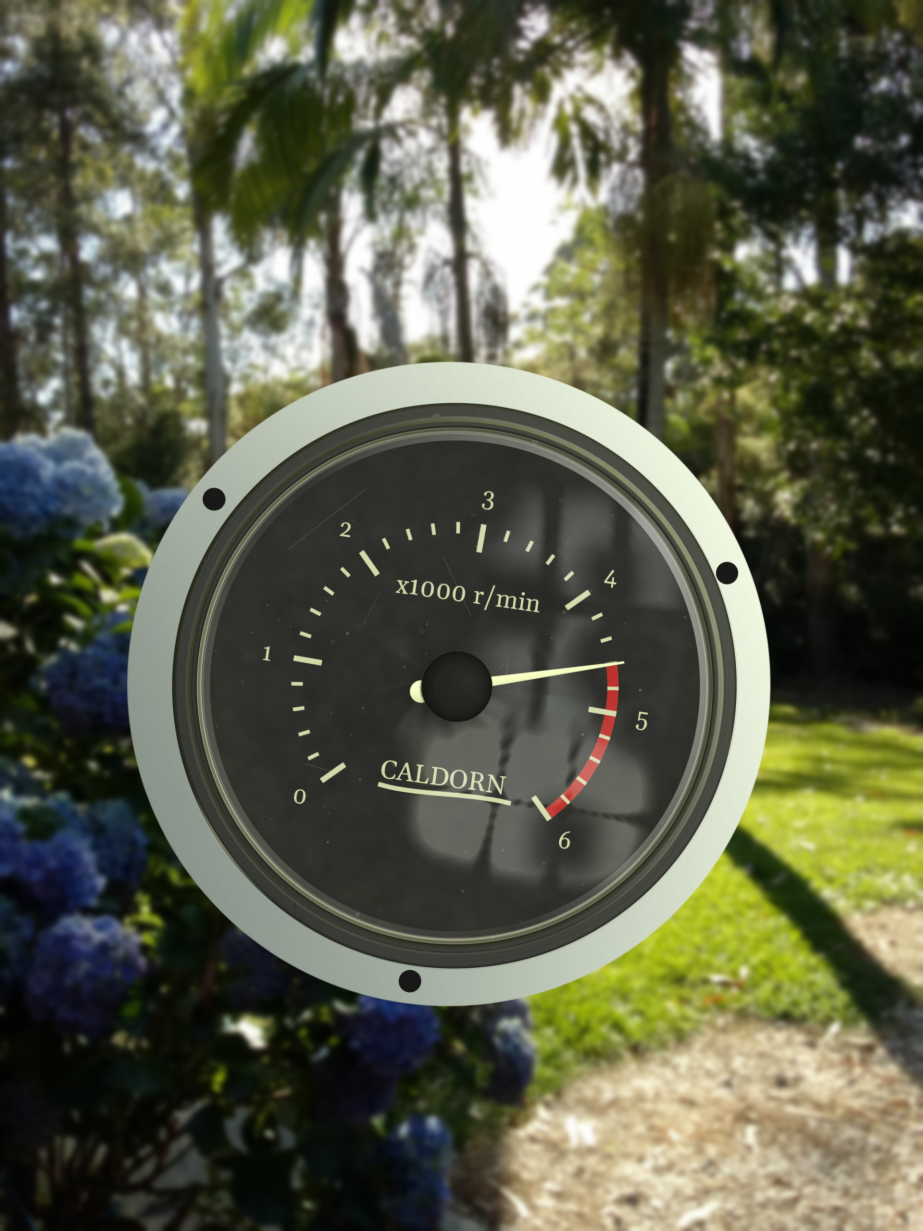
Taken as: 4600 rpm
